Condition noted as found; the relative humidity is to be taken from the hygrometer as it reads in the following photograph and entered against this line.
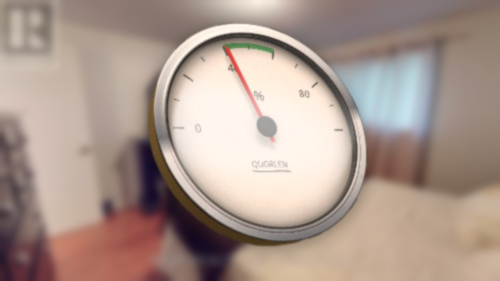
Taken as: 40 %
